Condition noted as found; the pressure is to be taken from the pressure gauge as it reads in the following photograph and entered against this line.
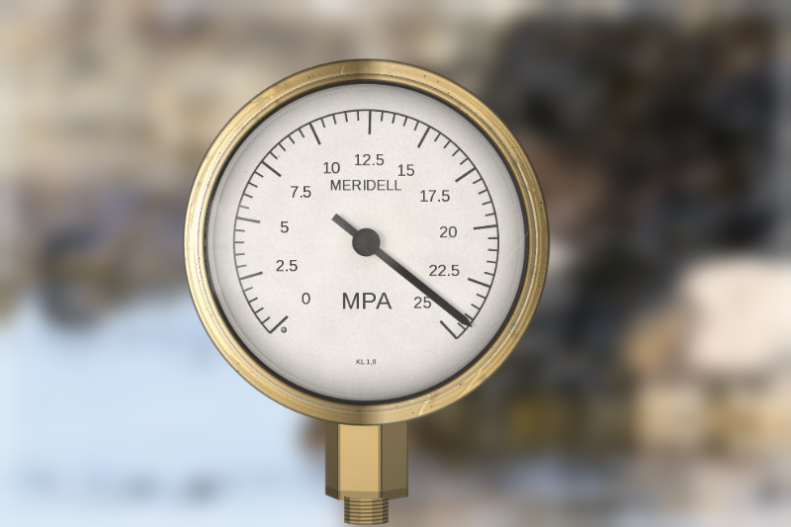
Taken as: 24.25 MPa
